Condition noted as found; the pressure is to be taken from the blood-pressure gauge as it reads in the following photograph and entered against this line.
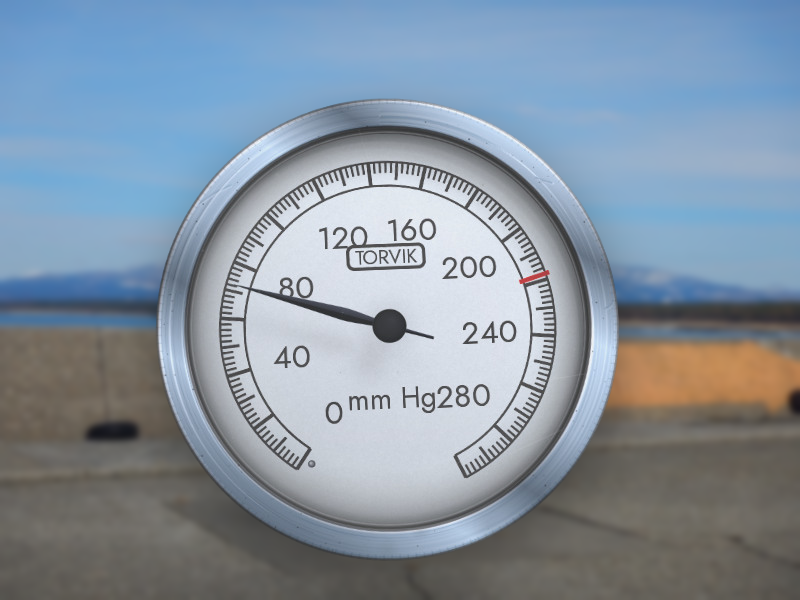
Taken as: 72 mmHg
